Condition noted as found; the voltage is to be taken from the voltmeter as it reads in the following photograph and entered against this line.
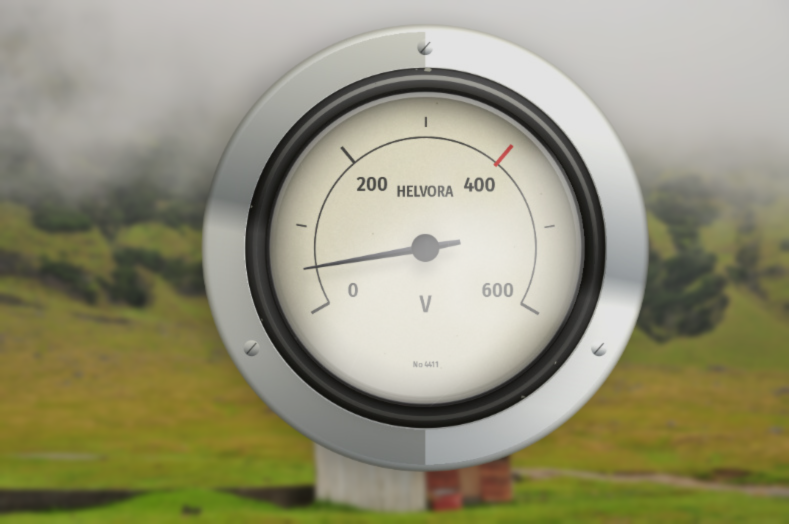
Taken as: 50 V
